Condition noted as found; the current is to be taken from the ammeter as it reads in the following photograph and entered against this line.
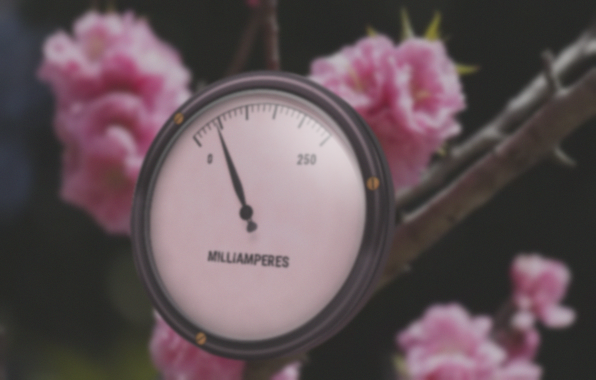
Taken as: 50 mA
